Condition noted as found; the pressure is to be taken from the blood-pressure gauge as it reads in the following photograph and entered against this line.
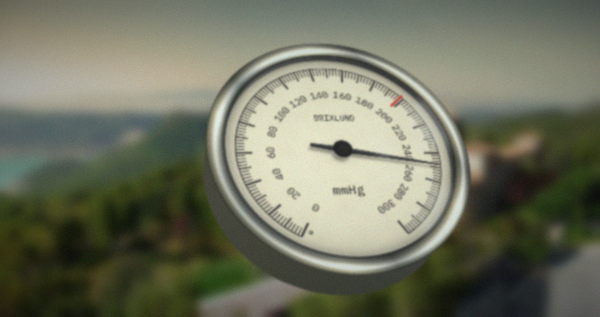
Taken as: 250 mmHg
